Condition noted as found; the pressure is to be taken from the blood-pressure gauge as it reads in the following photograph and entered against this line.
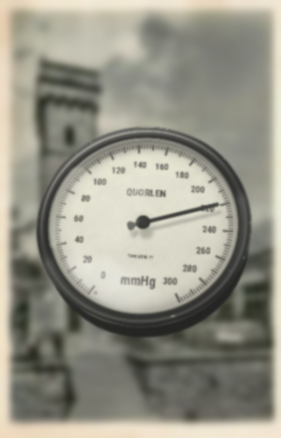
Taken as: 220 mmHg
